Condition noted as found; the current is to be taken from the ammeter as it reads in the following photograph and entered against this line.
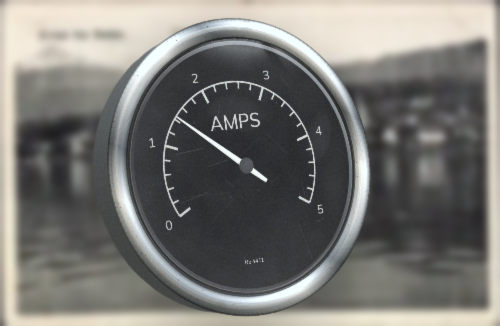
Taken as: 1.4 A
